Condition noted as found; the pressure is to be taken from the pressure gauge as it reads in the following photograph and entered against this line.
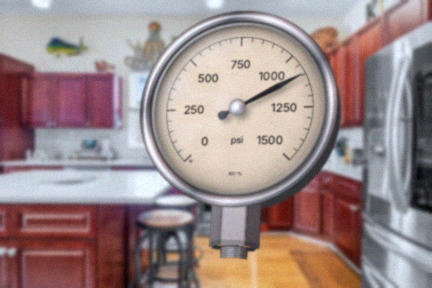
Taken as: 1100 psi
